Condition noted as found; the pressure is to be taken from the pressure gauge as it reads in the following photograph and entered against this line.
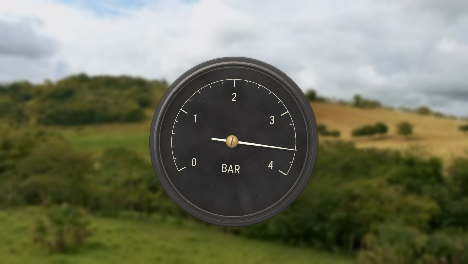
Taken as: 3.6 bar
